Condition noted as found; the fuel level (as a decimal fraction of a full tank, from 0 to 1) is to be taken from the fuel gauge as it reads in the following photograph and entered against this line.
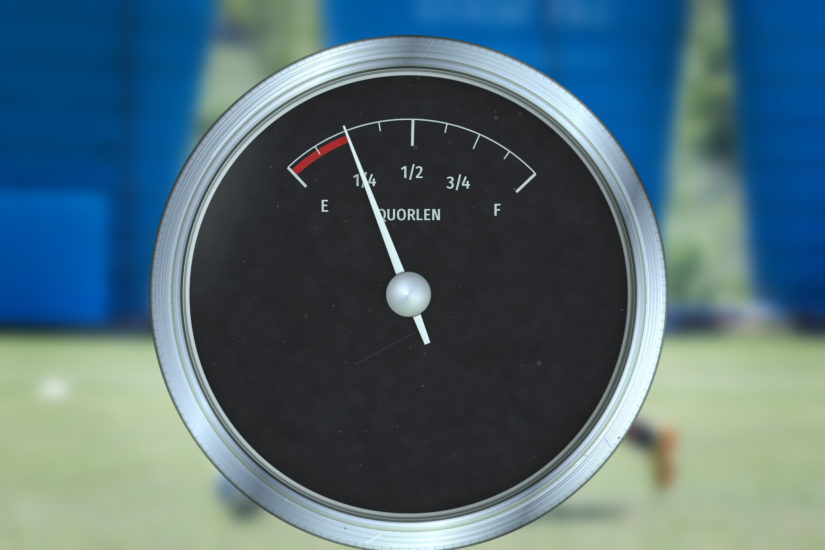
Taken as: 0.25
